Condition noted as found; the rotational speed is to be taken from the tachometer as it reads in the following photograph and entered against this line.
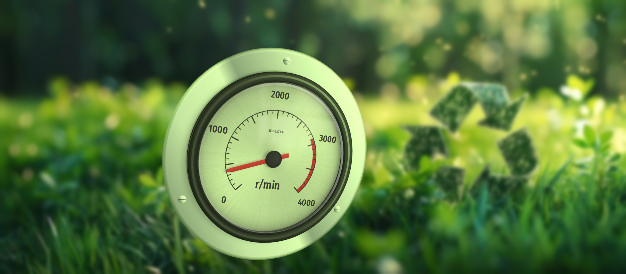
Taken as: 400 rpm
